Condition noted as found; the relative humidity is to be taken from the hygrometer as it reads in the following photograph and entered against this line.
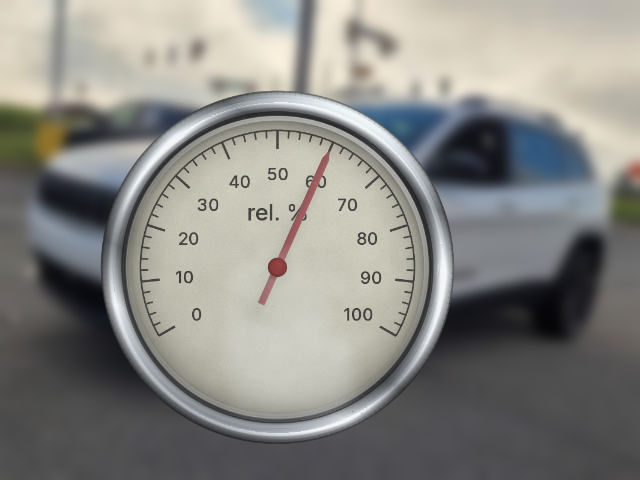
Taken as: 60 %
